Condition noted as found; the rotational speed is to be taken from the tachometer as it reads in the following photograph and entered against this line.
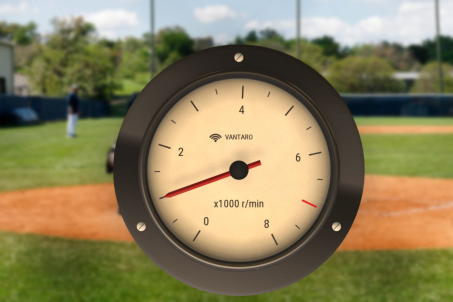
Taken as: 1000 rpm
